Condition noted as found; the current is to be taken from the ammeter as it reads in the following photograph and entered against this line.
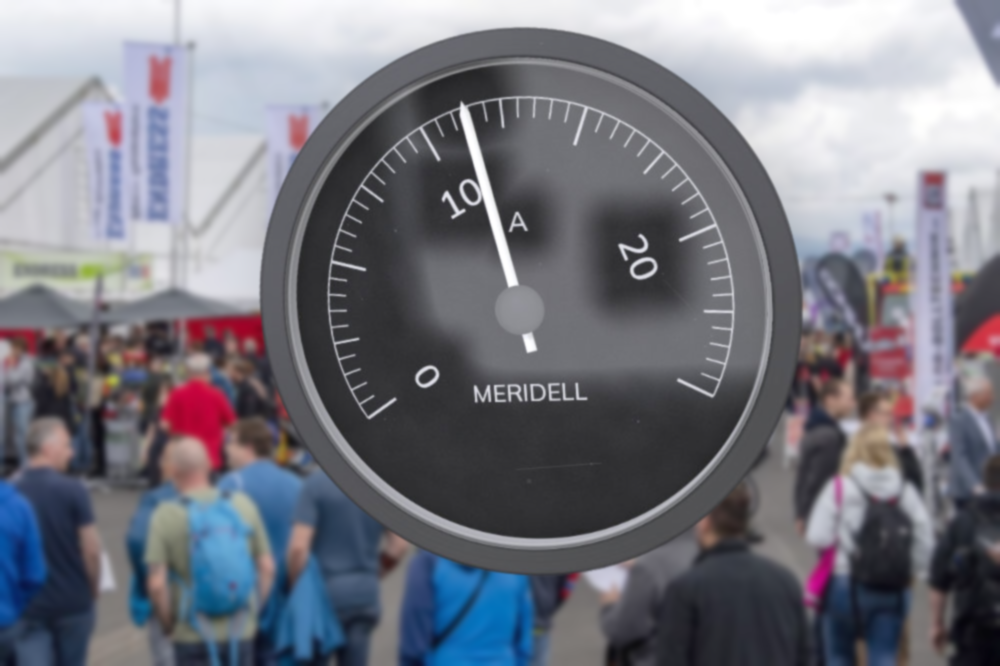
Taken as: 11.5 A
